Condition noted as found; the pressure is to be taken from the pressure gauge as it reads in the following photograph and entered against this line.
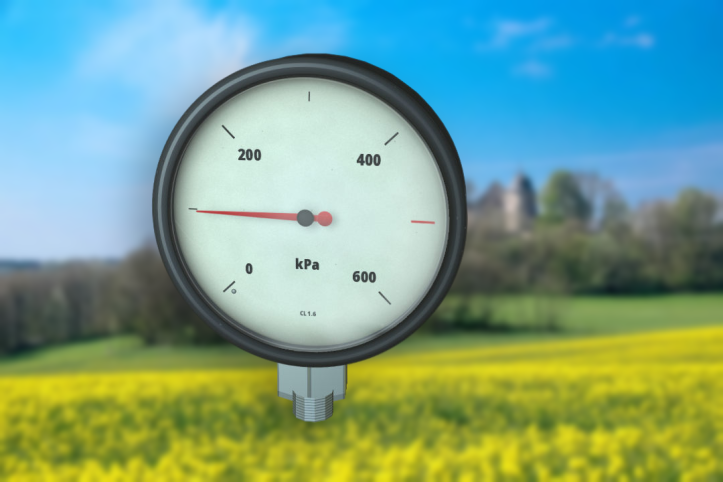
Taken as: 100 kPa
